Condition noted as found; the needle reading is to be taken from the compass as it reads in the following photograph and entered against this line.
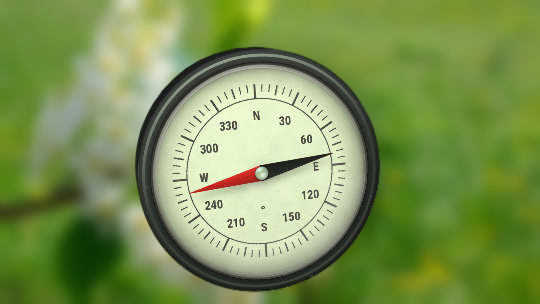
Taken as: 260 °
